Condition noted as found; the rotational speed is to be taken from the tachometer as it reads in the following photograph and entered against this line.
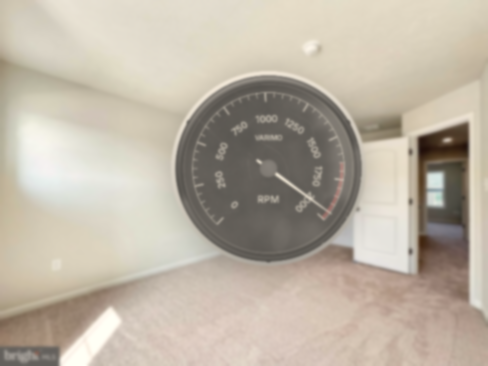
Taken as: 1950 rpm
